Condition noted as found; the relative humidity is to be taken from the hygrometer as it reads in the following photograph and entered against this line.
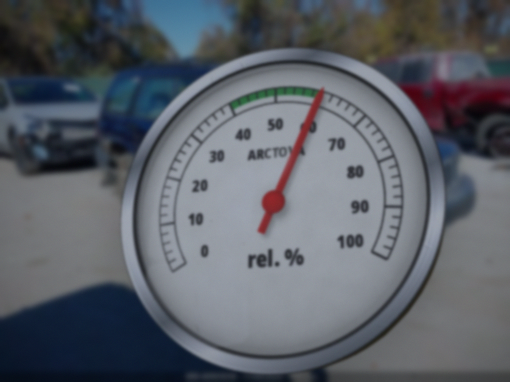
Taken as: 60 %
